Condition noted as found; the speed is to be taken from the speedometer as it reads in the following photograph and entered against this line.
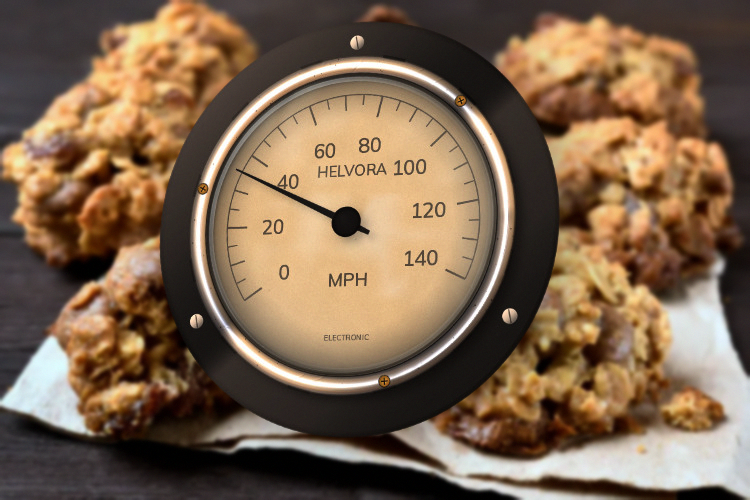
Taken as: 35 mph
